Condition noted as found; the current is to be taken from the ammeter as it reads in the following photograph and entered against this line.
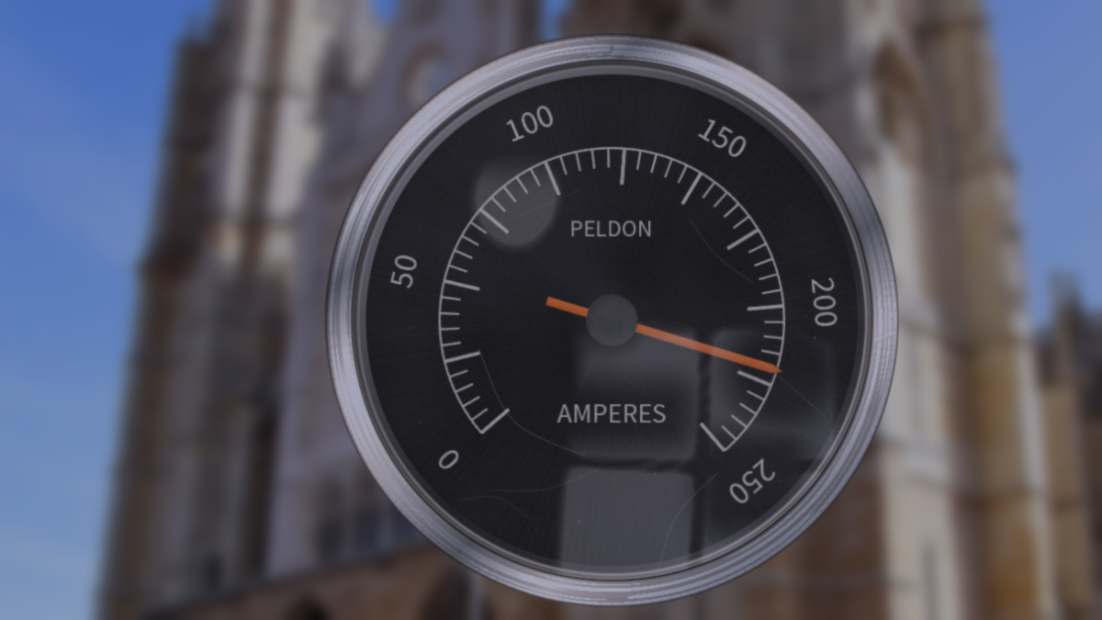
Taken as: 220 A
